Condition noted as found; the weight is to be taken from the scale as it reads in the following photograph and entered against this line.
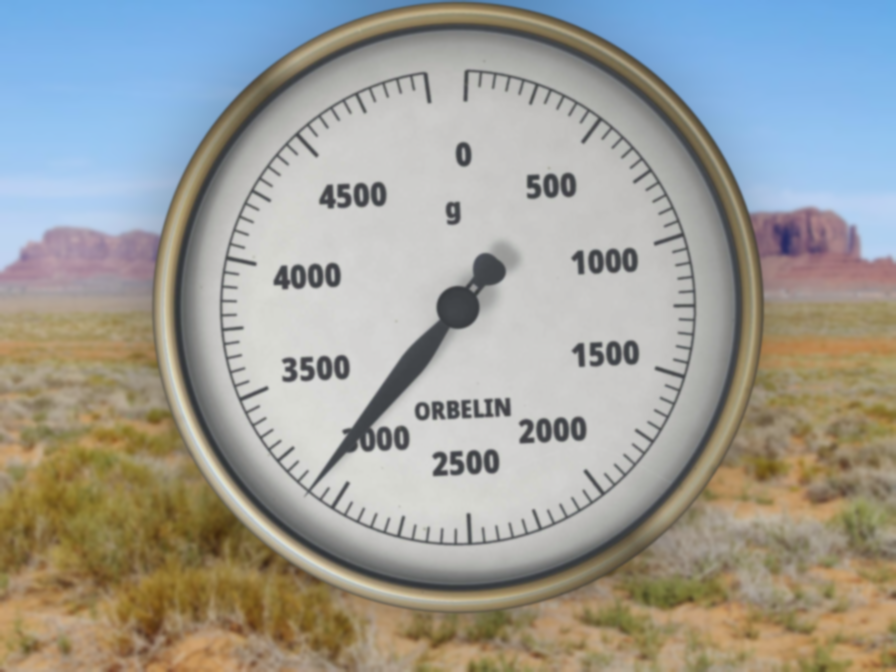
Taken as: 3100 g
